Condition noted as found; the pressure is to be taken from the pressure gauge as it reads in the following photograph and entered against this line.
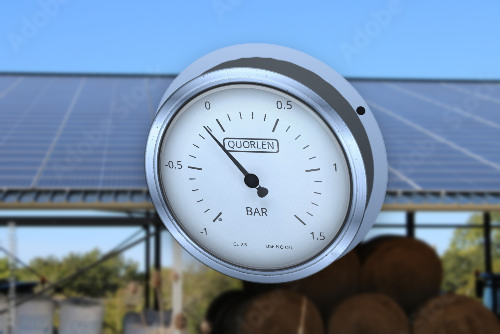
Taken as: -0.1 bar
